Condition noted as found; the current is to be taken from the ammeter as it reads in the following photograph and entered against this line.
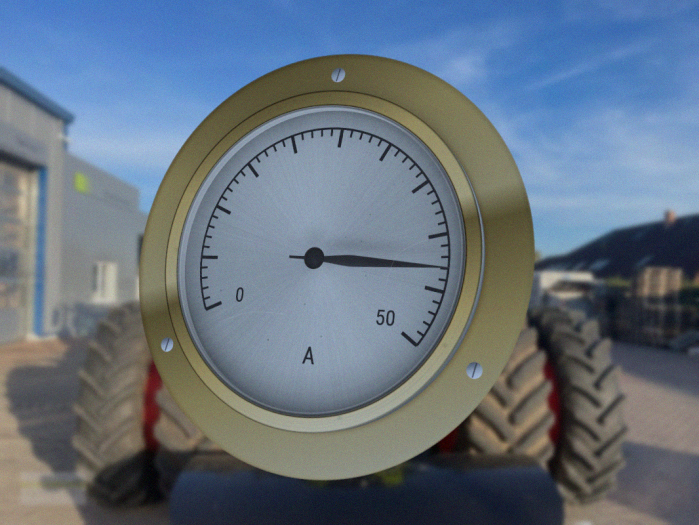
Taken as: 43 A
